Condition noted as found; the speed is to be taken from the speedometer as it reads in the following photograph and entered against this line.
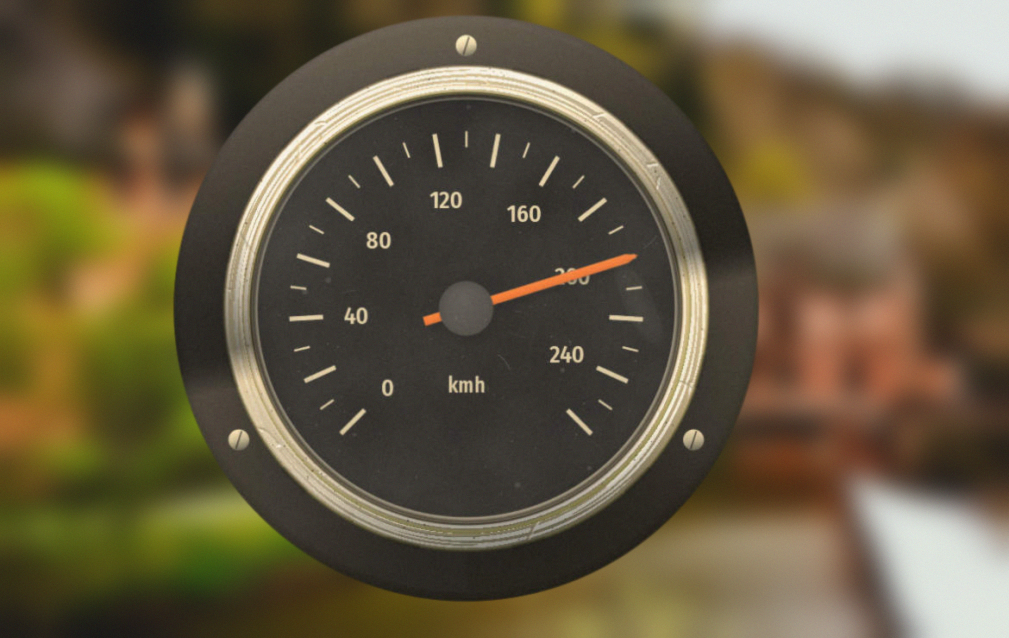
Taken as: 200 km/h
